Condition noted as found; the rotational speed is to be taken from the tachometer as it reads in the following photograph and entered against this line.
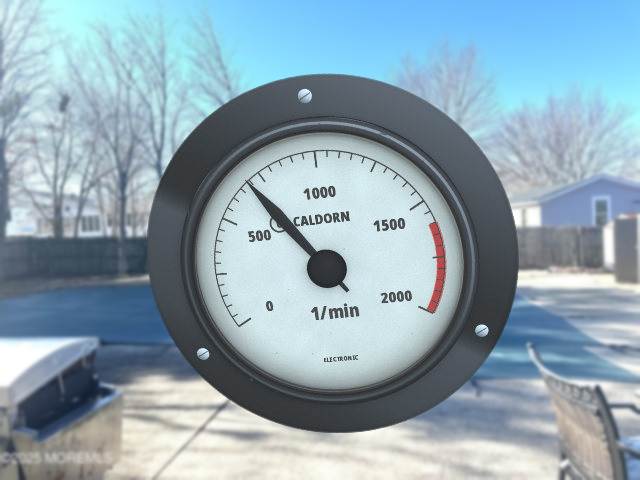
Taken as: 700 rpm
